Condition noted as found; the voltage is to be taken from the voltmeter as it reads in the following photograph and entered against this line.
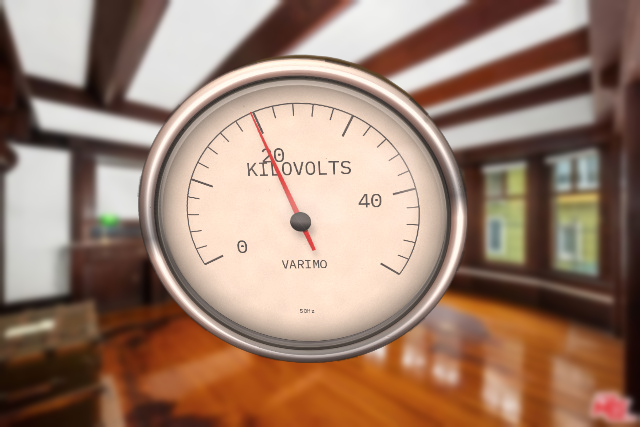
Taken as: 20 kV
